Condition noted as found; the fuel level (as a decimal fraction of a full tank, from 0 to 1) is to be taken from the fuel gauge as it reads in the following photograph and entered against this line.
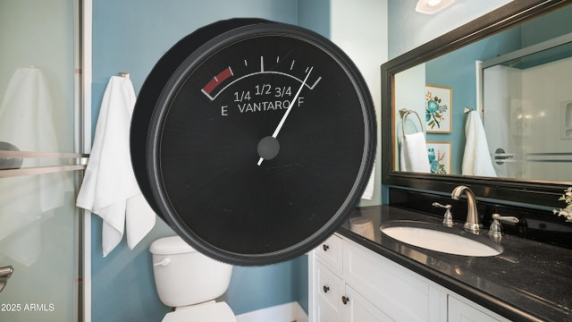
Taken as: 0.875
